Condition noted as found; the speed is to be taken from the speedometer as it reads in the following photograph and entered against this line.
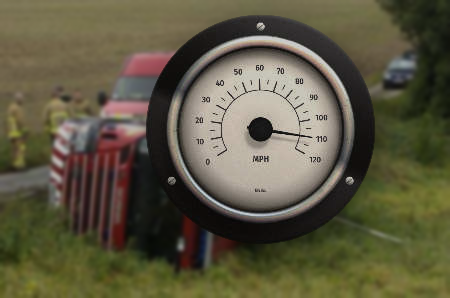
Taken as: 110 mph
